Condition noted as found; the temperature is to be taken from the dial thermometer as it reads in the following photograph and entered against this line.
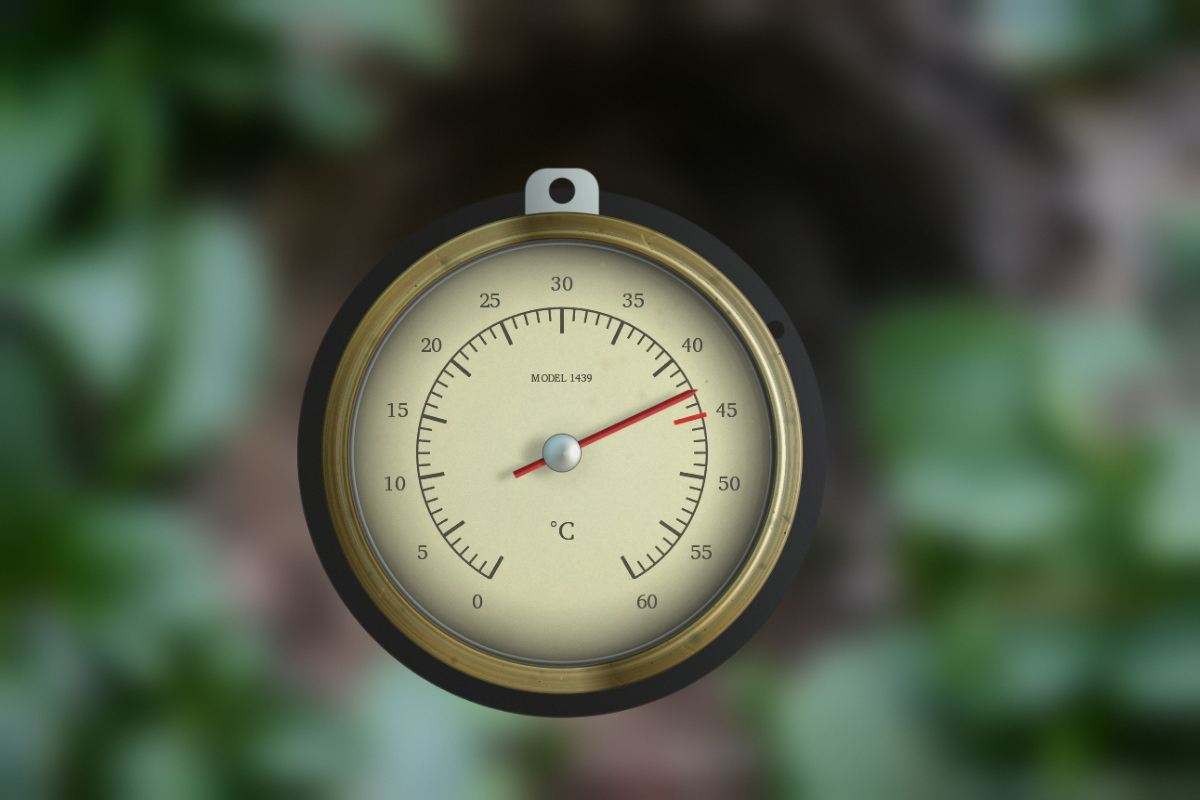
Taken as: 43 °C
